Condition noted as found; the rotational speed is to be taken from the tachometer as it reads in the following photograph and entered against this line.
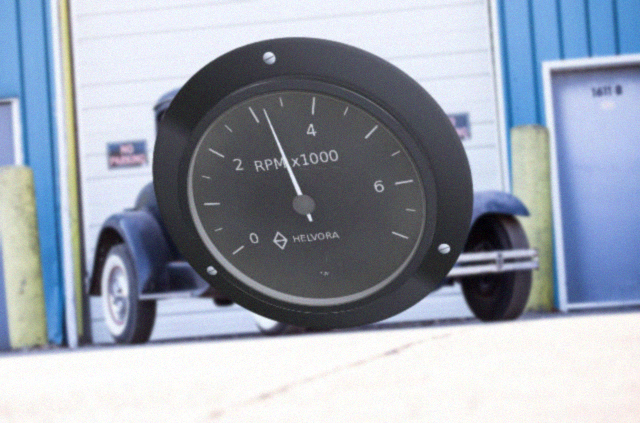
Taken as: 3250 rpm
